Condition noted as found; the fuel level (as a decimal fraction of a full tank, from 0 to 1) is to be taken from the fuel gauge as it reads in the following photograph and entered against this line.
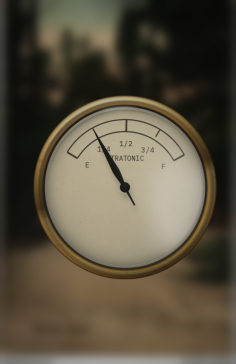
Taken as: 0.25
